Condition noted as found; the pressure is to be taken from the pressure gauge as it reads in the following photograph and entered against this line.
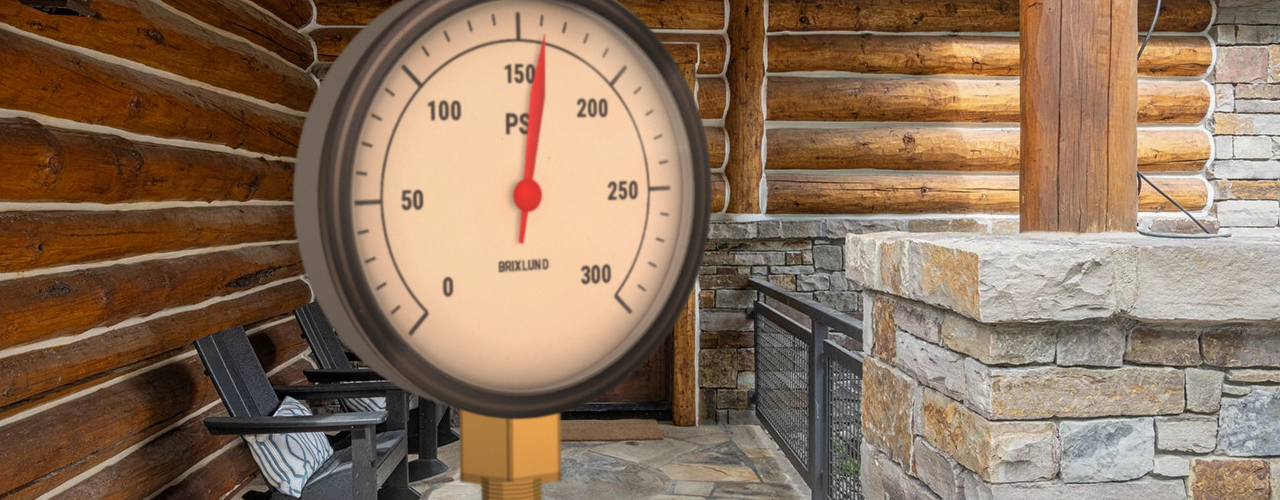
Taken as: 160 psi
